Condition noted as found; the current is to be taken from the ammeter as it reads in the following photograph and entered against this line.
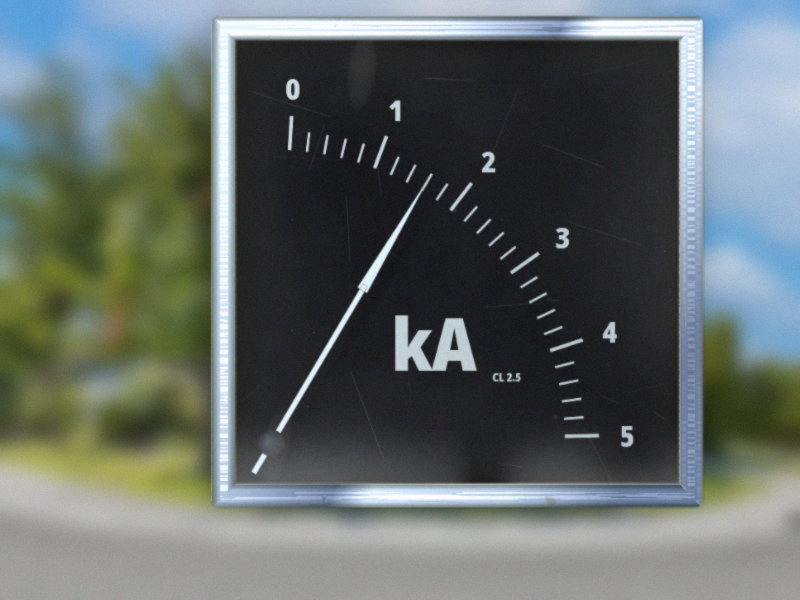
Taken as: 1.6 kA
